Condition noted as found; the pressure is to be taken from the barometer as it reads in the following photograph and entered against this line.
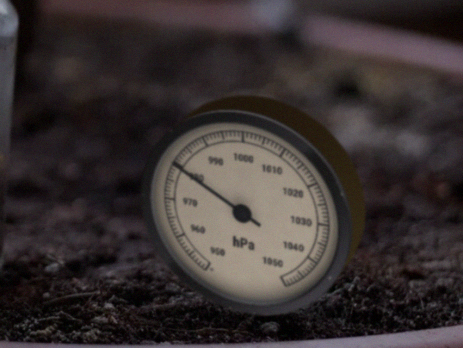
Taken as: 980 hPa
